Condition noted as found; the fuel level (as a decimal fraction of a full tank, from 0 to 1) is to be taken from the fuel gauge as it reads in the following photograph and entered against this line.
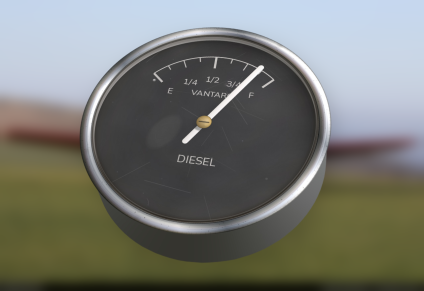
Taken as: 0.875
